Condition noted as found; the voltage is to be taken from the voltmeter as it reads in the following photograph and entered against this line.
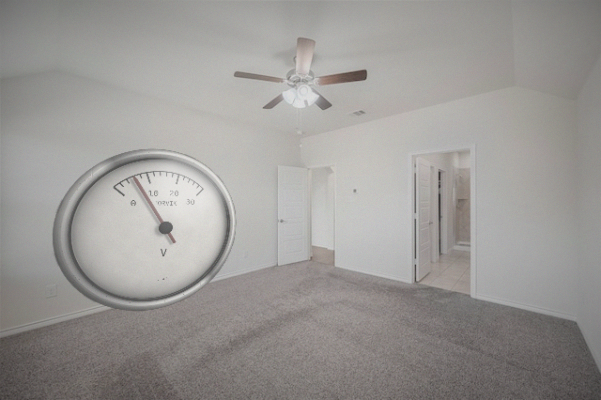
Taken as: 6 V
